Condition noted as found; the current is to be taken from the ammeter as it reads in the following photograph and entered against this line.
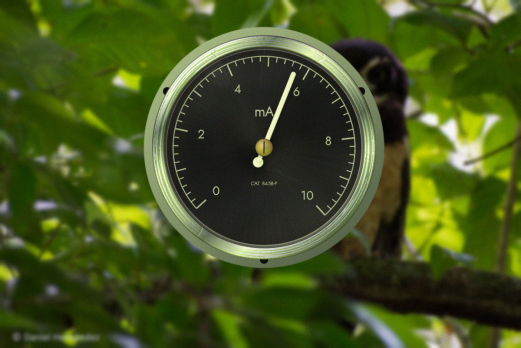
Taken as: 5.7 mA
